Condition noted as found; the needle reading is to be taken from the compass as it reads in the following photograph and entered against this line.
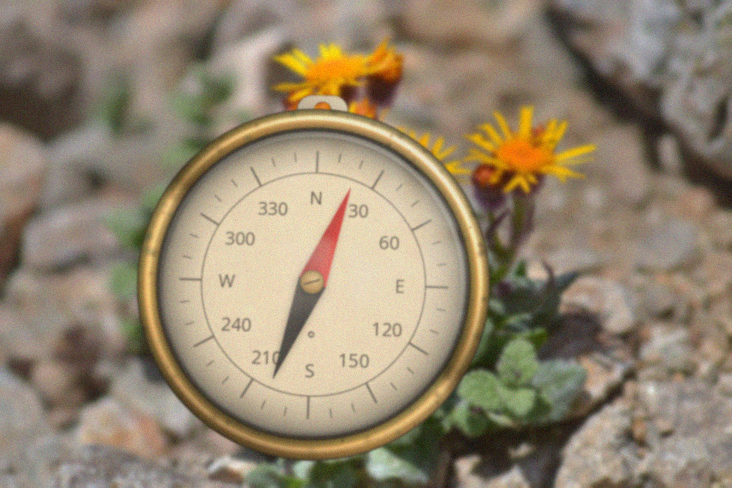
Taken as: 20 °
